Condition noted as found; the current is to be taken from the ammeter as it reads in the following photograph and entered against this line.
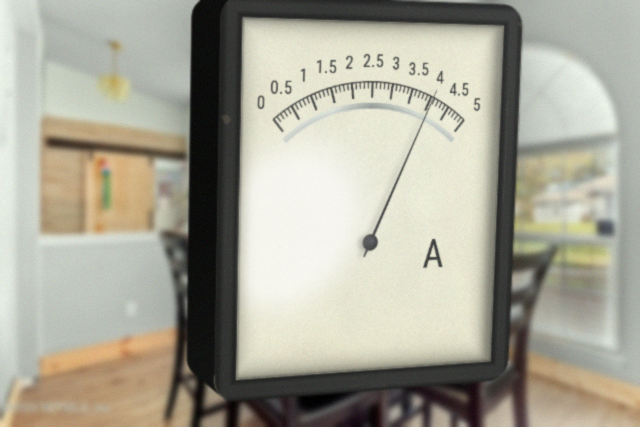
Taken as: 4 A
